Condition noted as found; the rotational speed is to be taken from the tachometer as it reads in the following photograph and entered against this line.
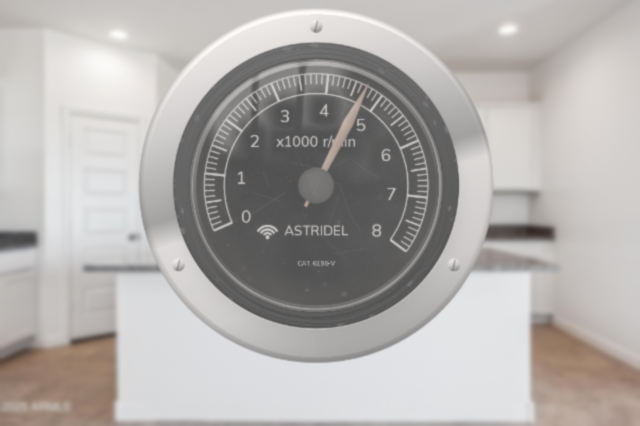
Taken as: 4700 rpm
